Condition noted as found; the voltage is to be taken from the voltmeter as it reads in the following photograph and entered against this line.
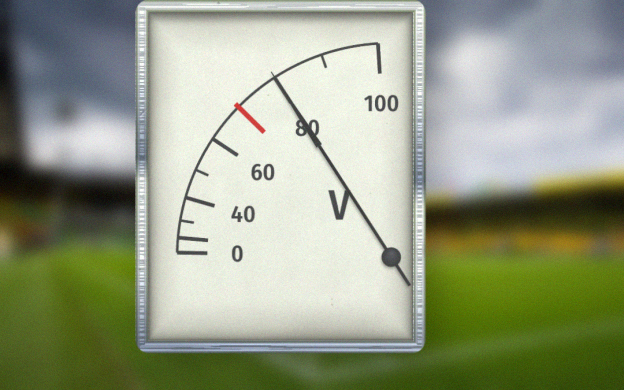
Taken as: 80 V
